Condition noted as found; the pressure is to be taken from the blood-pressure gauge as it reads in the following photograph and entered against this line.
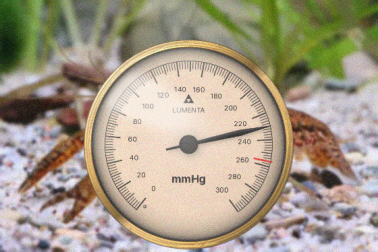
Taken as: 230 mmHg
